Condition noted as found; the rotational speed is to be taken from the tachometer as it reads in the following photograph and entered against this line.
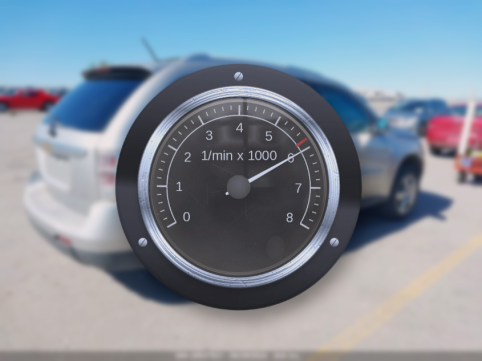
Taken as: 6000 rpm
